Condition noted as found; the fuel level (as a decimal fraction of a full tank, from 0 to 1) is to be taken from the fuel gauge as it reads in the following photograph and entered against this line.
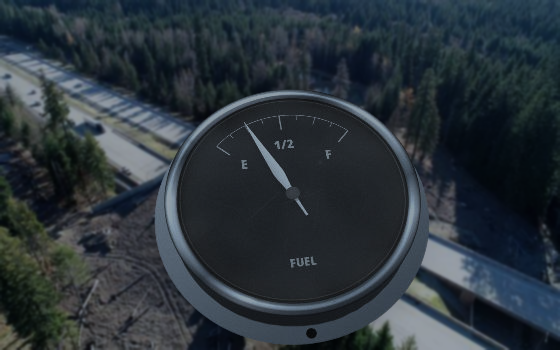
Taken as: 0.25
